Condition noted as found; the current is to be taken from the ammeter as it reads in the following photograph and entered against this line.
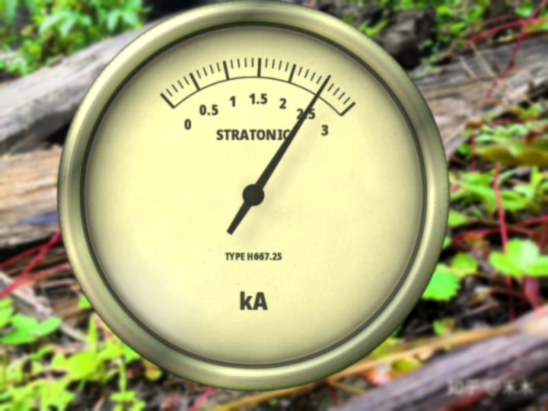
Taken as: 2.5 kA
